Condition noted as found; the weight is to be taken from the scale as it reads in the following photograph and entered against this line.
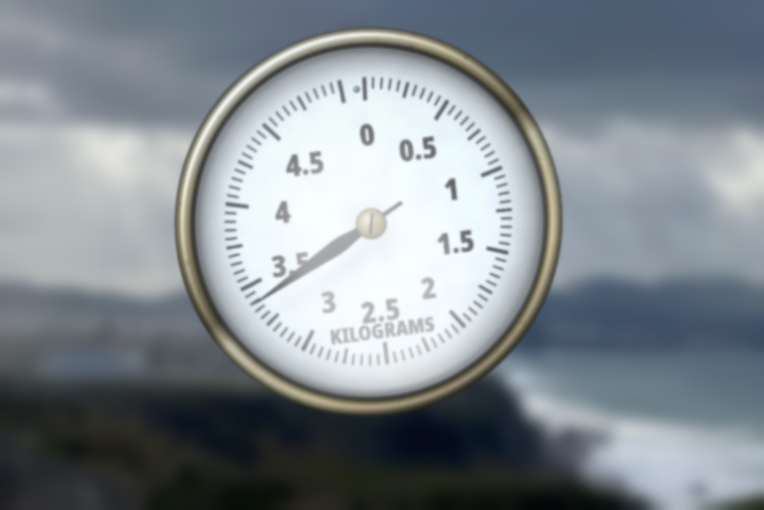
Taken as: 3.4 kg
